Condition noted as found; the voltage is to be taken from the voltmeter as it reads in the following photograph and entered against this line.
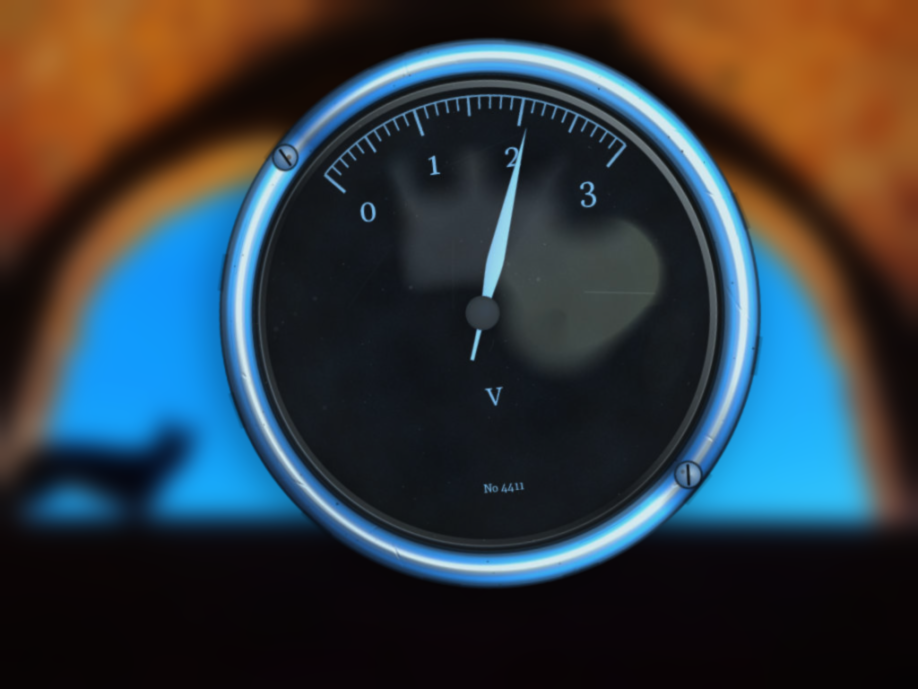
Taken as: 2.1 V
